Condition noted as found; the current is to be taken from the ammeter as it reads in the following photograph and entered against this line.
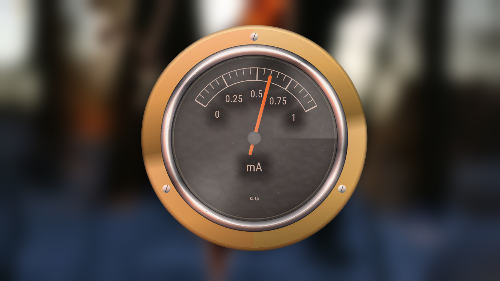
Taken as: 0.6 mA
